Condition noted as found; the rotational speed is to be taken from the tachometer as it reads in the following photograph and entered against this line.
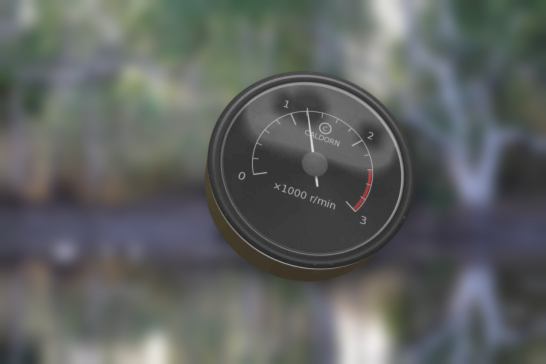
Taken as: 1200 rpm
